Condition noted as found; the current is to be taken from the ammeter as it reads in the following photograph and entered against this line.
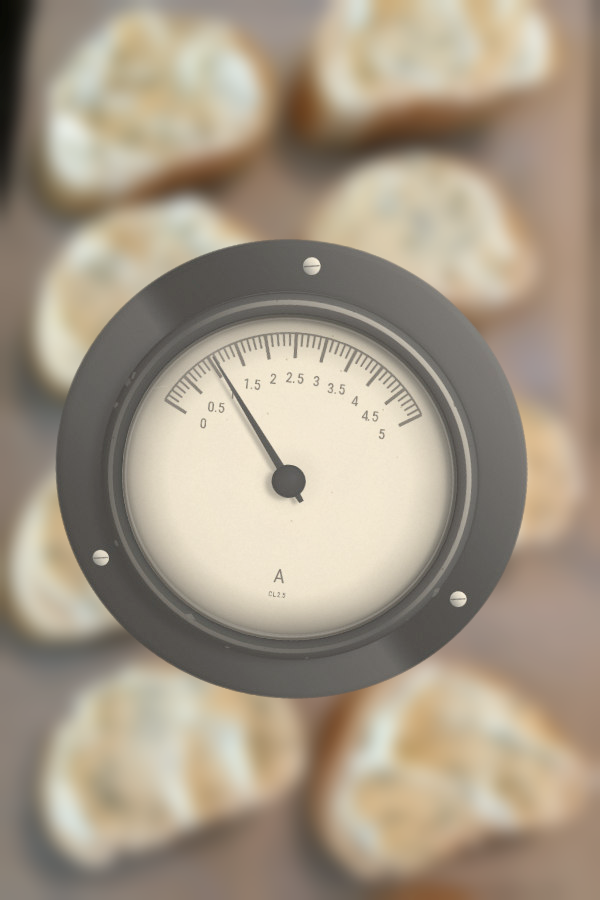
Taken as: 1.1 A
